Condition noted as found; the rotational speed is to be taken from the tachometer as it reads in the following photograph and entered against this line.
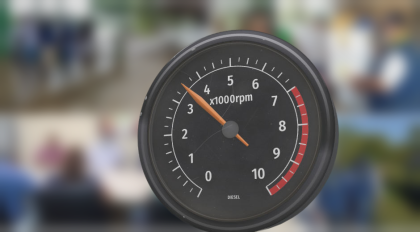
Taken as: 3500 rpm
